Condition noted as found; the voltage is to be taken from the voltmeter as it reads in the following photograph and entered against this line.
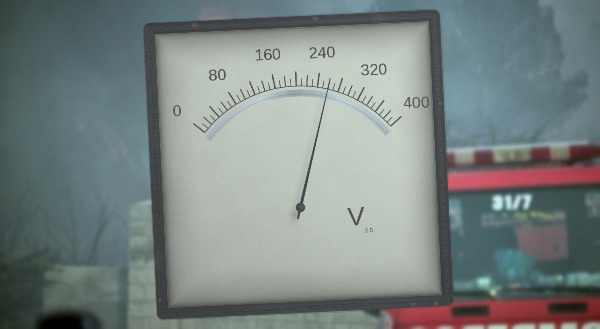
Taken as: 260 V
